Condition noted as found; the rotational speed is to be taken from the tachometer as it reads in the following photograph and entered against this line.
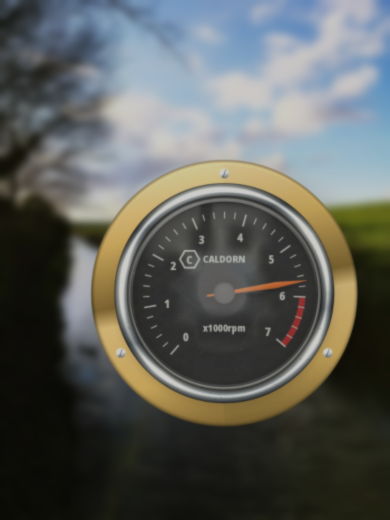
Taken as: 5700 rpm
